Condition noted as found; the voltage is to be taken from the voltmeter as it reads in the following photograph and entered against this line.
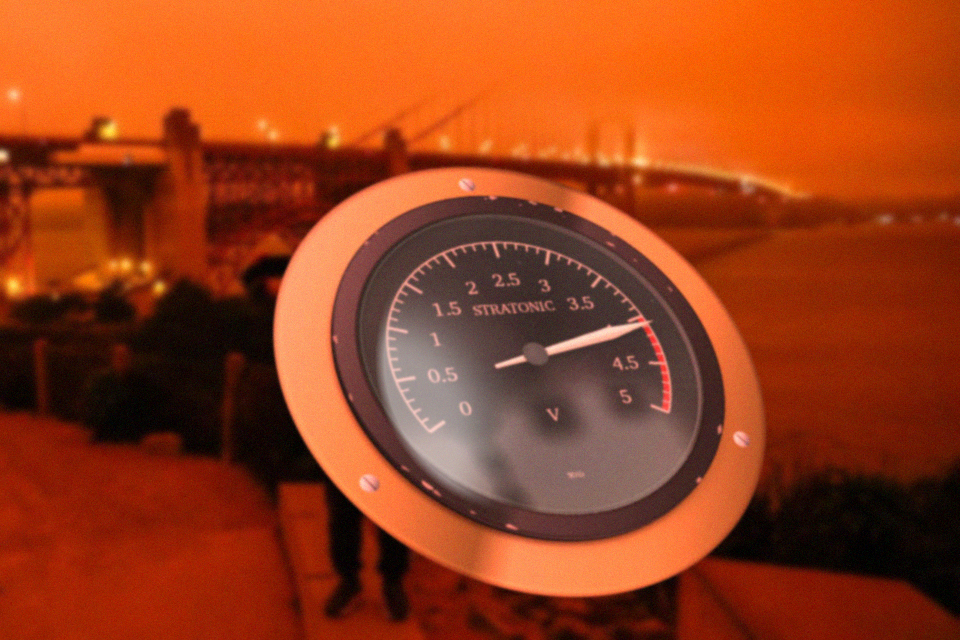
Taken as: 4.1 V
